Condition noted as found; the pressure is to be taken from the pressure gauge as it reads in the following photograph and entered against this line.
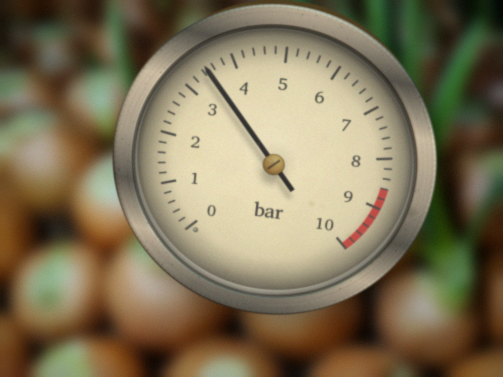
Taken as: 3.5 bar
